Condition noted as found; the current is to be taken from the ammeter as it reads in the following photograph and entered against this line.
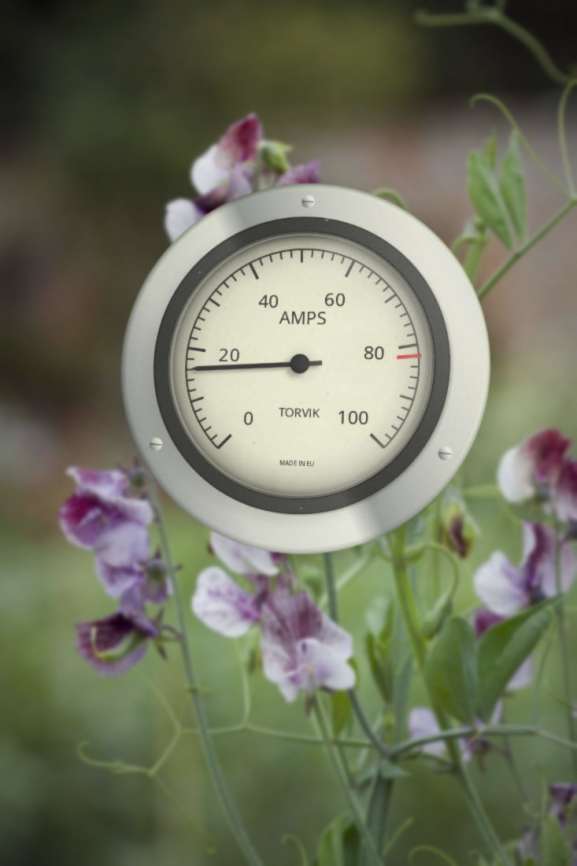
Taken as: 16 A
